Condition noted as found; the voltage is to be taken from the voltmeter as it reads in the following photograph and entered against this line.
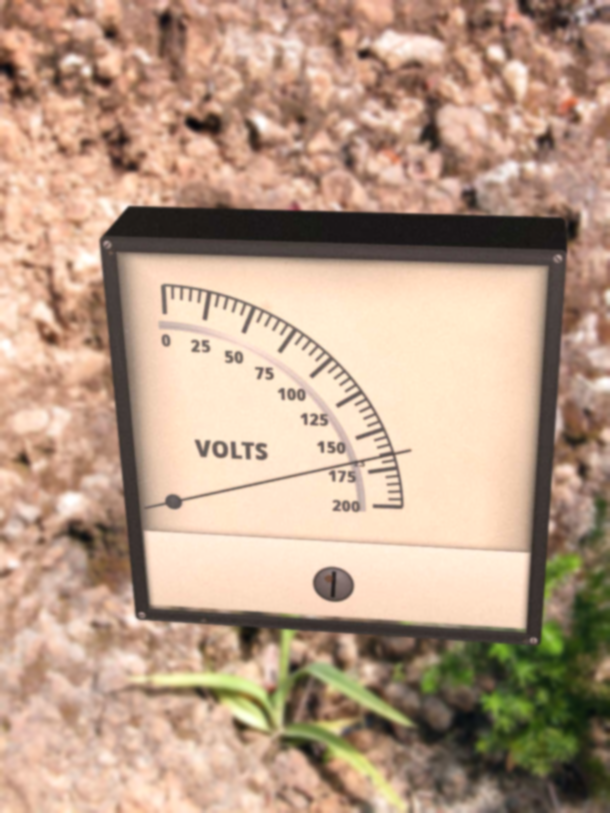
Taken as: 165 V
